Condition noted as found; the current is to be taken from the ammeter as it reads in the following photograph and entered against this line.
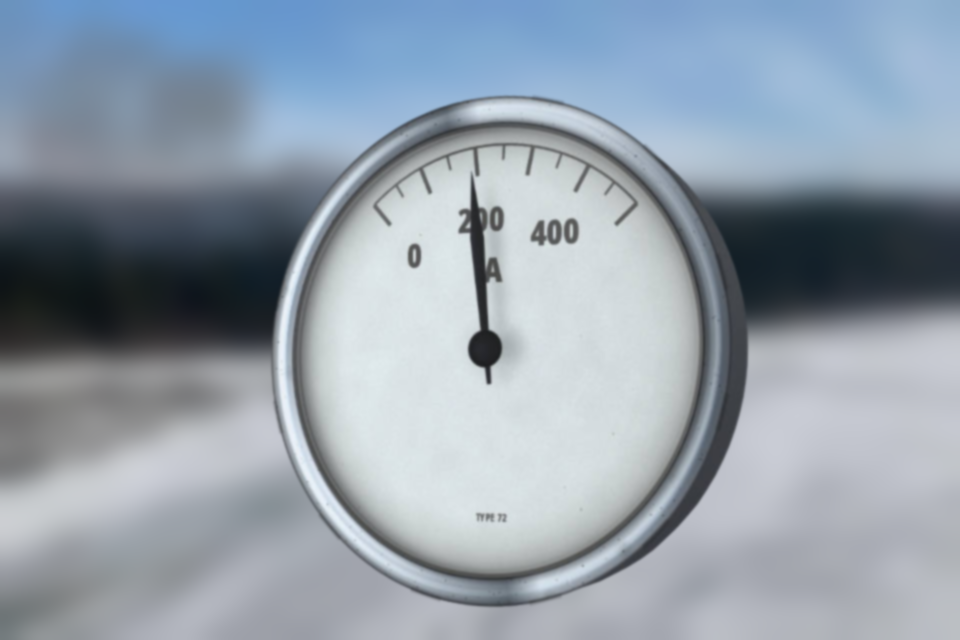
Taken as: 200 A
